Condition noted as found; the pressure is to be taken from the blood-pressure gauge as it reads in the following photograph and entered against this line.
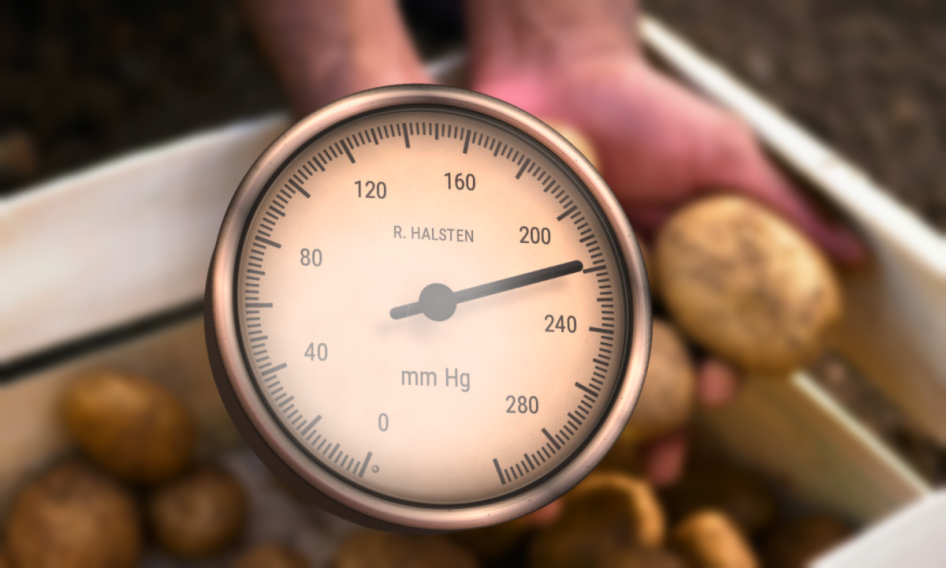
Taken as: 218 mmHg
